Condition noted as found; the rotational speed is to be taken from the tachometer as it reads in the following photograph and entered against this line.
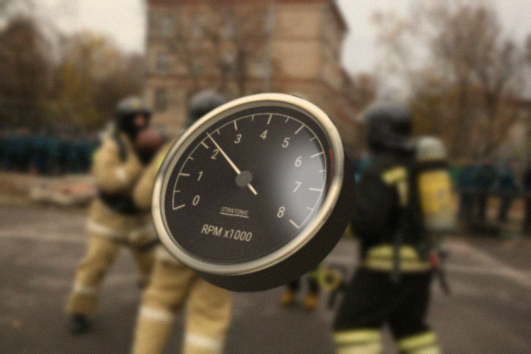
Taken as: 2250 rpm
